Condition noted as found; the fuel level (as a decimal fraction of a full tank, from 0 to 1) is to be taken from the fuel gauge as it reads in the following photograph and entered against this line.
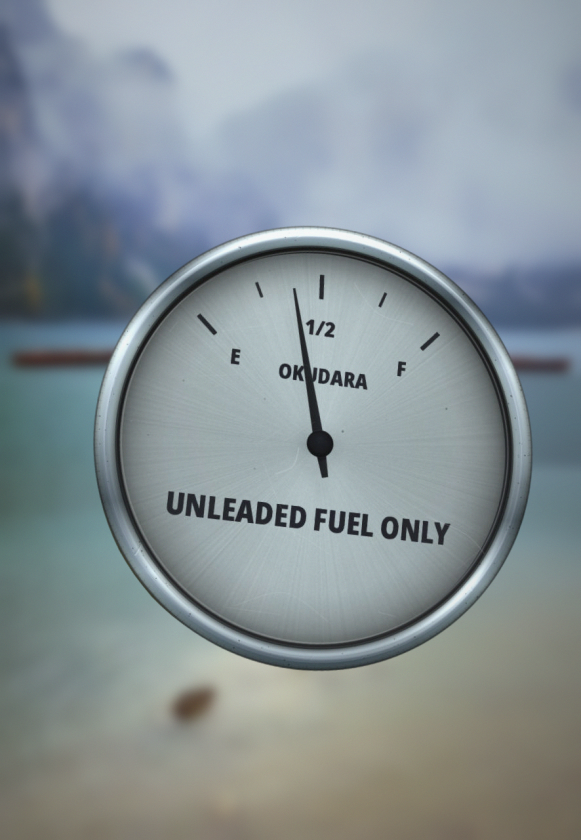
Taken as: 0.375
